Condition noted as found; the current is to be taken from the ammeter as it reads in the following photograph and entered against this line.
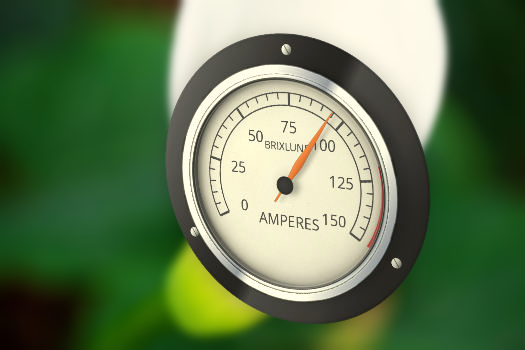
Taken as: 95 A
